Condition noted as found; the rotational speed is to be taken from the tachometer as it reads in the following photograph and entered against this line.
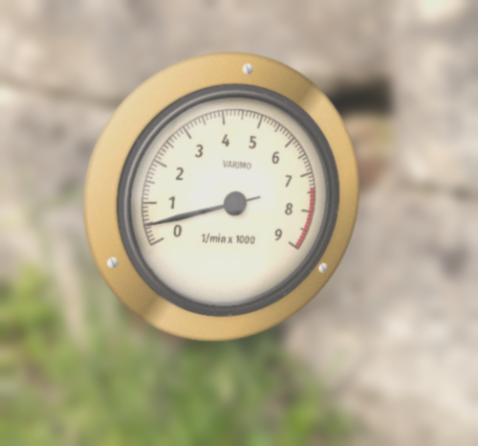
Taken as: 500 rpm
